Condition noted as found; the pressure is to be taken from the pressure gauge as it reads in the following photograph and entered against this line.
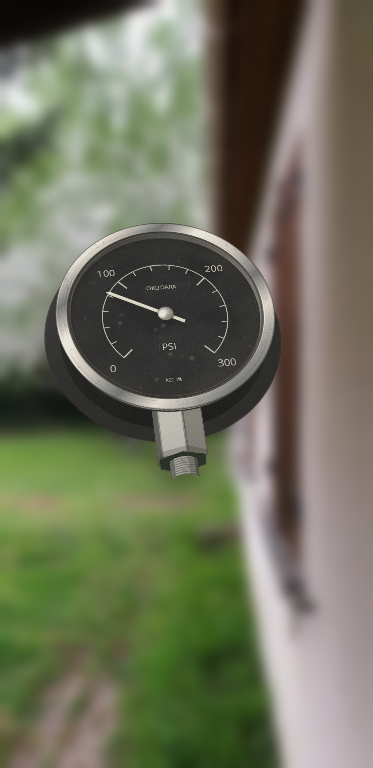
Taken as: 80 psi
